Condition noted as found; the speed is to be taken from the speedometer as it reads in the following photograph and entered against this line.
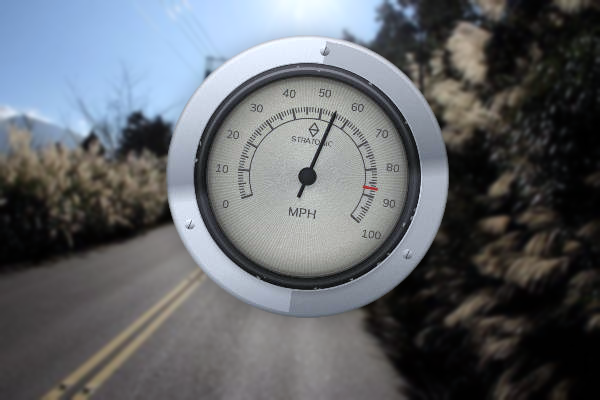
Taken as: 55 mph
